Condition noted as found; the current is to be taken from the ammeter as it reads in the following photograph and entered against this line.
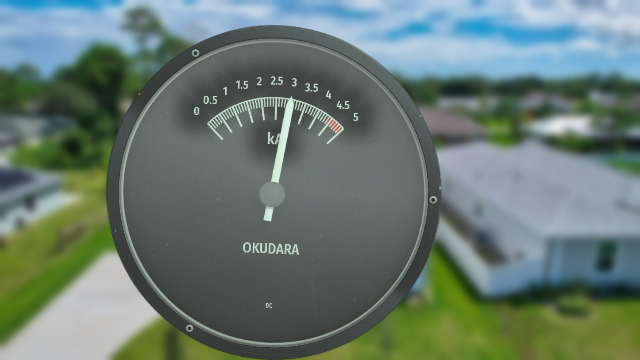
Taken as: 3 kA
